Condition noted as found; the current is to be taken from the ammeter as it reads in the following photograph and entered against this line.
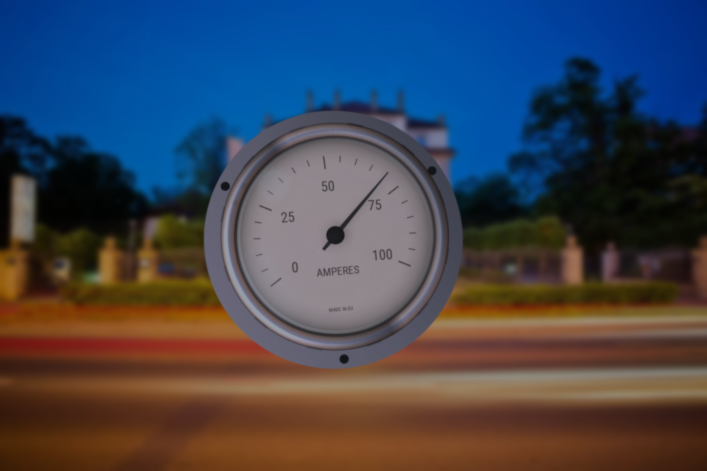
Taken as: 70 A
